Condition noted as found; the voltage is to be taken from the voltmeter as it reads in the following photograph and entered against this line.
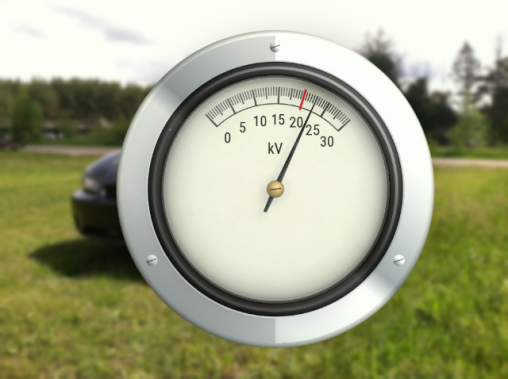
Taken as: 22.5 kV
